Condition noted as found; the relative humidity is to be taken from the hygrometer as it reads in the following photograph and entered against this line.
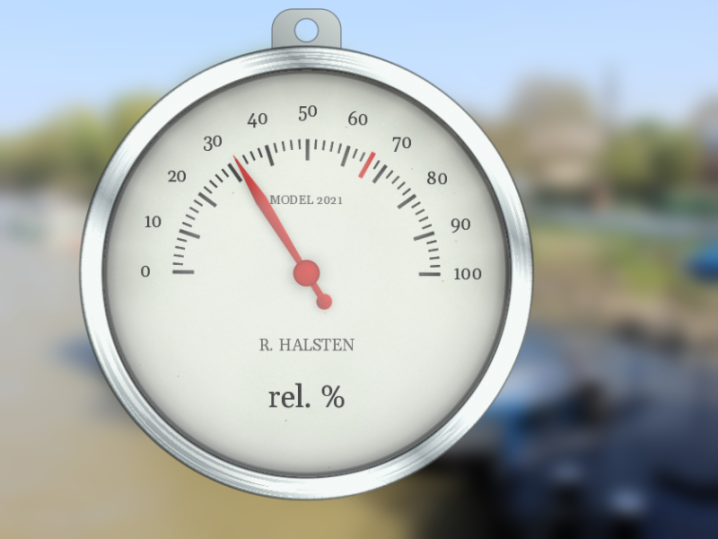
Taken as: 32 %
